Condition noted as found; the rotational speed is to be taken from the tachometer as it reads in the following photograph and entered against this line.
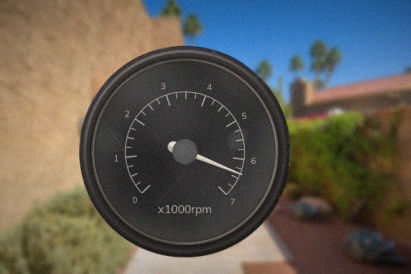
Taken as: 6375 rpm
